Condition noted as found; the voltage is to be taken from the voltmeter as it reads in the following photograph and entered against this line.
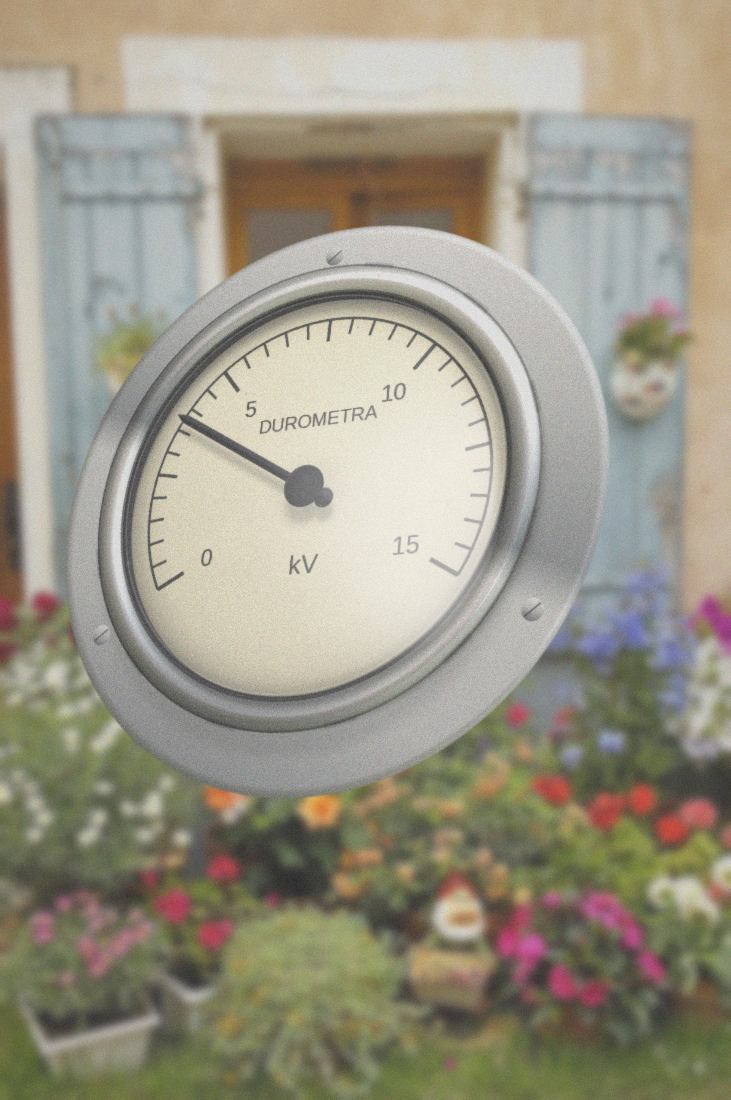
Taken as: 3.75 kV
